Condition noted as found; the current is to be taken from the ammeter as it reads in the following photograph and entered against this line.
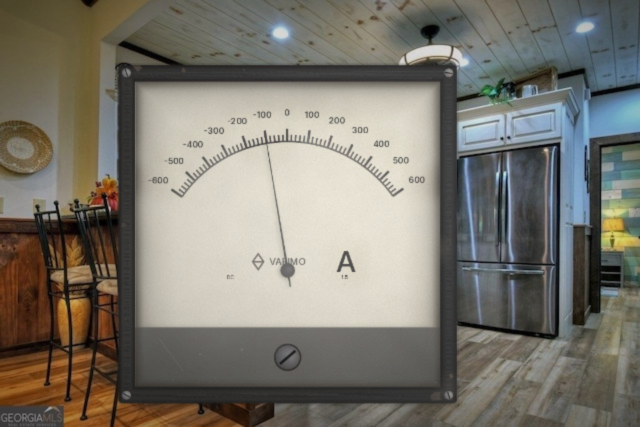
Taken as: -100 A
